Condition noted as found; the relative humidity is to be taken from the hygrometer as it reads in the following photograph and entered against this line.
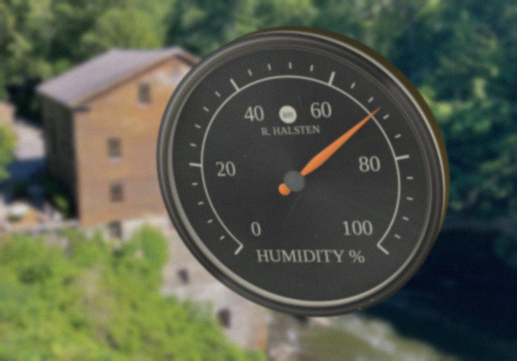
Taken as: 70 %
